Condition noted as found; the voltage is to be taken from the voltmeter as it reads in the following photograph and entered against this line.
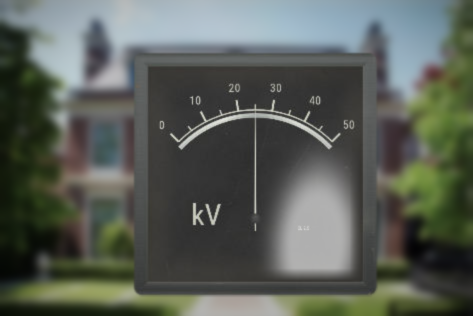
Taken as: 25 kV
